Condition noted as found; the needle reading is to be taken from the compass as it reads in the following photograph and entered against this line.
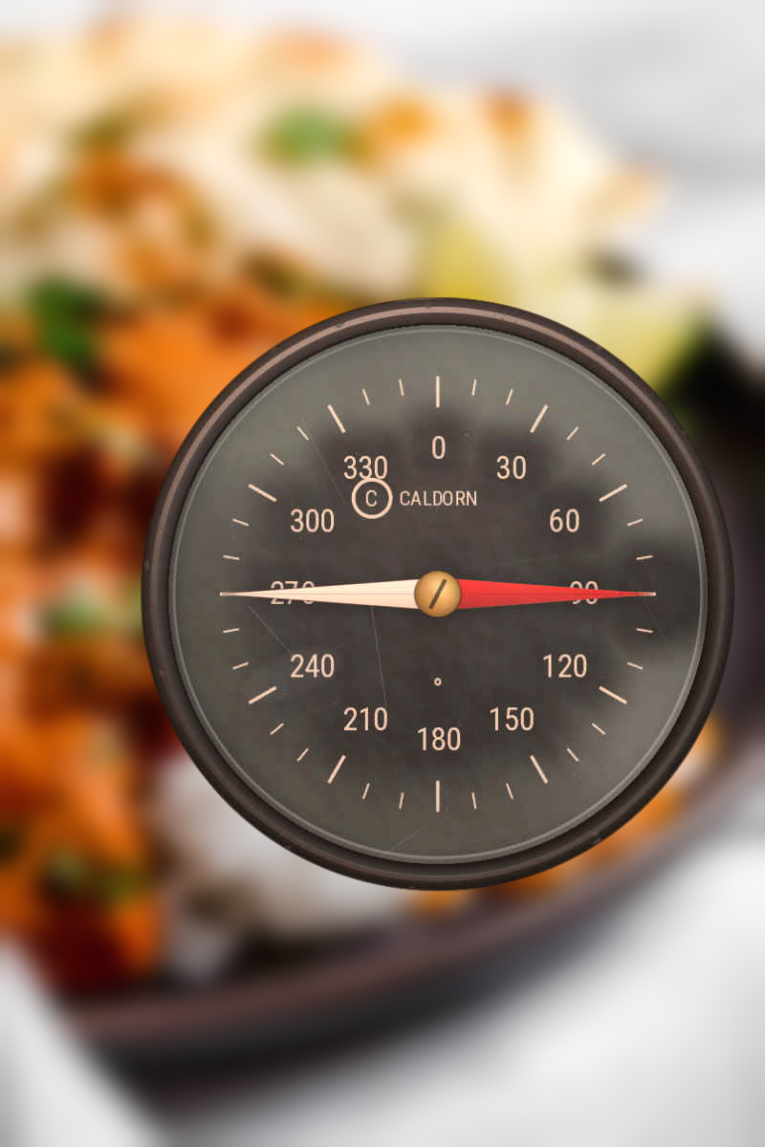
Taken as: 90 °
